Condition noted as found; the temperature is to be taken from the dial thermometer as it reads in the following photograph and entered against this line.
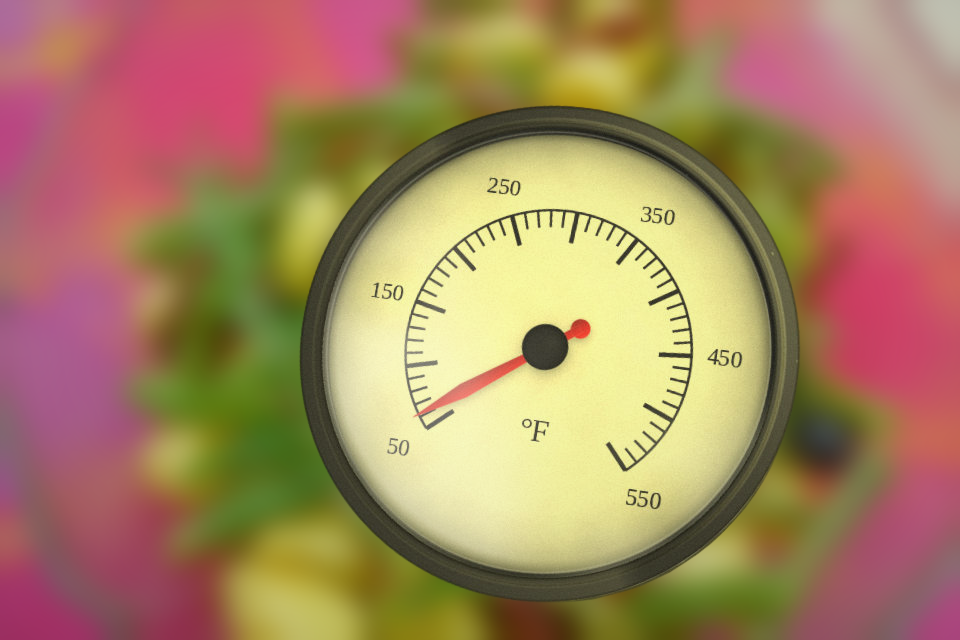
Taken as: 60 °F
